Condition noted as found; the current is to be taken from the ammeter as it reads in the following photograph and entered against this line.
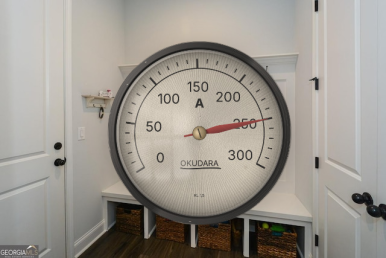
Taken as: 250 A
